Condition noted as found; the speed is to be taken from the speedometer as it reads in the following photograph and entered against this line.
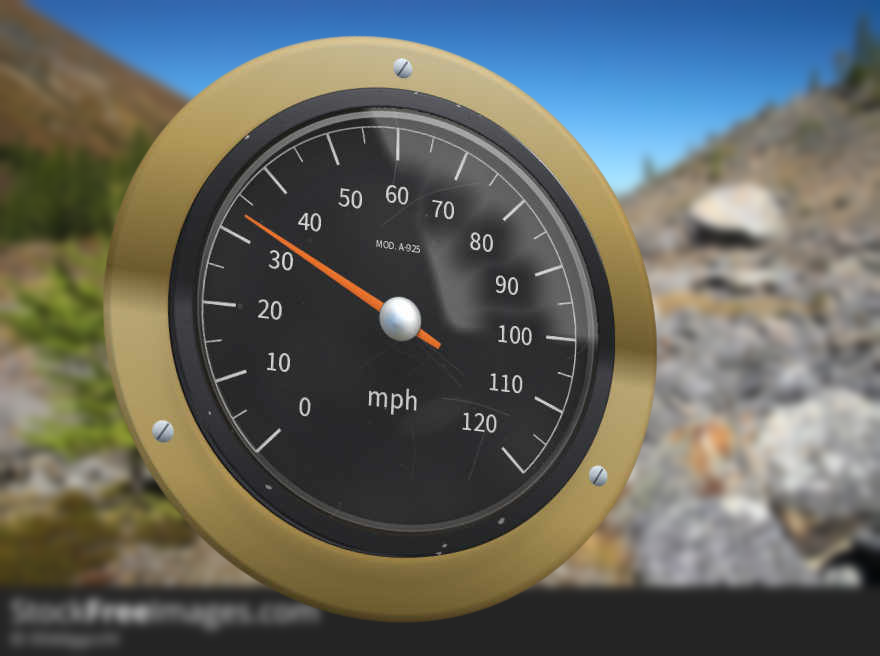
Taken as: 32.5 mph
